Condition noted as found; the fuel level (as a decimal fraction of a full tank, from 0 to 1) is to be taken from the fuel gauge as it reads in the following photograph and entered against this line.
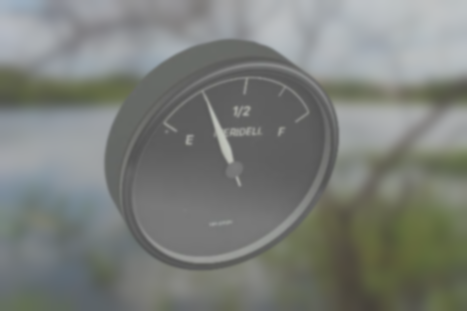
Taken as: 0.25
